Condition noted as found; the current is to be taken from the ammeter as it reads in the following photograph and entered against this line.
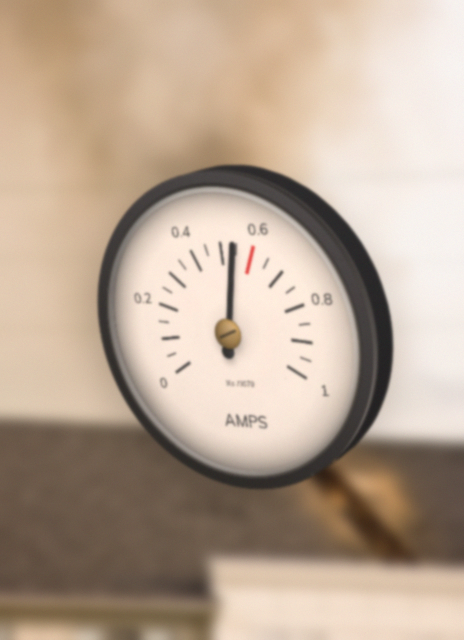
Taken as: 0.55 A
